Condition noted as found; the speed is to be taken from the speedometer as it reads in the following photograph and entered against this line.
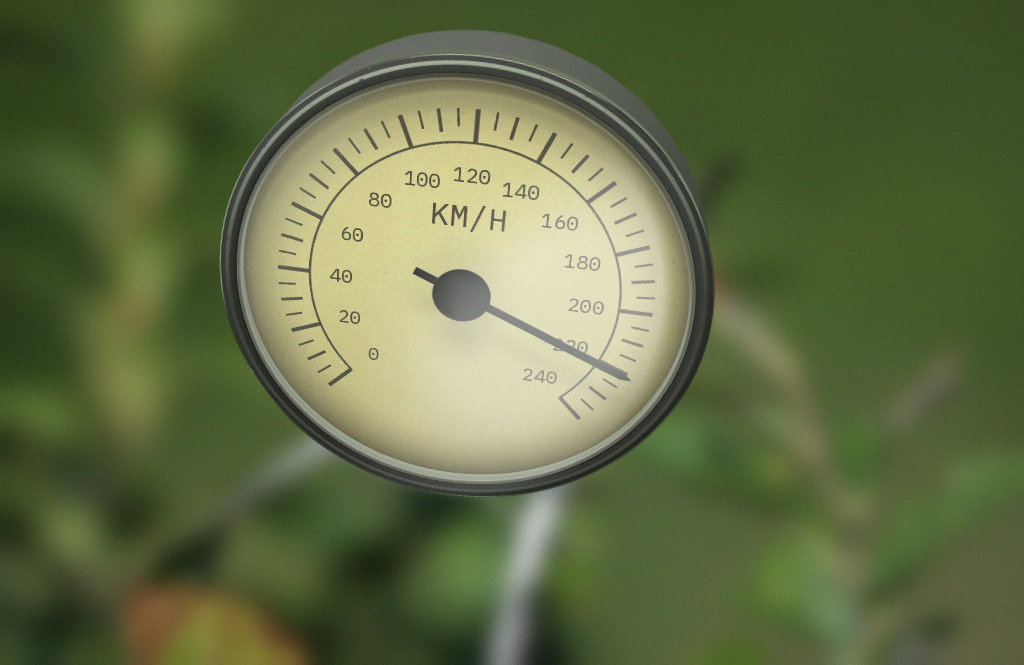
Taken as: 220 km/h
